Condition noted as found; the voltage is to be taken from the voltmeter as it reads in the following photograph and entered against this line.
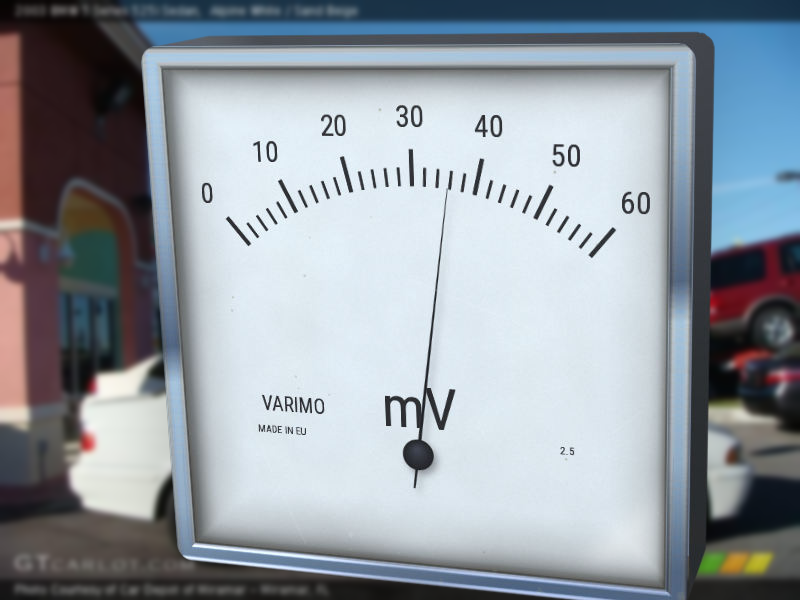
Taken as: 36 mV
